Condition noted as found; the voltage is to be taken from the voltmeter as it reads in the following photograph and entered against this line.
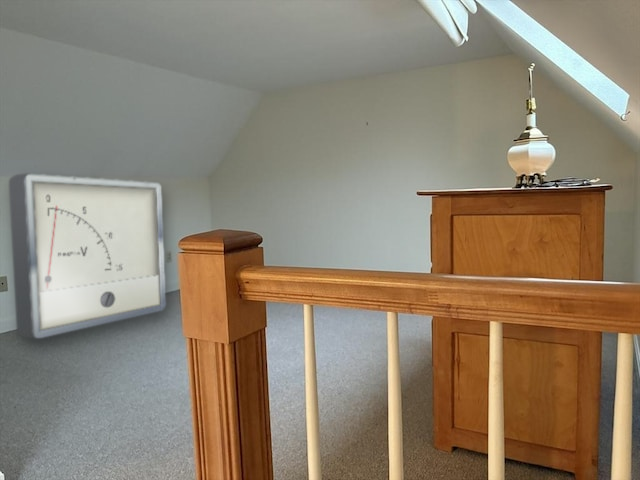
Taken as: 1 V
